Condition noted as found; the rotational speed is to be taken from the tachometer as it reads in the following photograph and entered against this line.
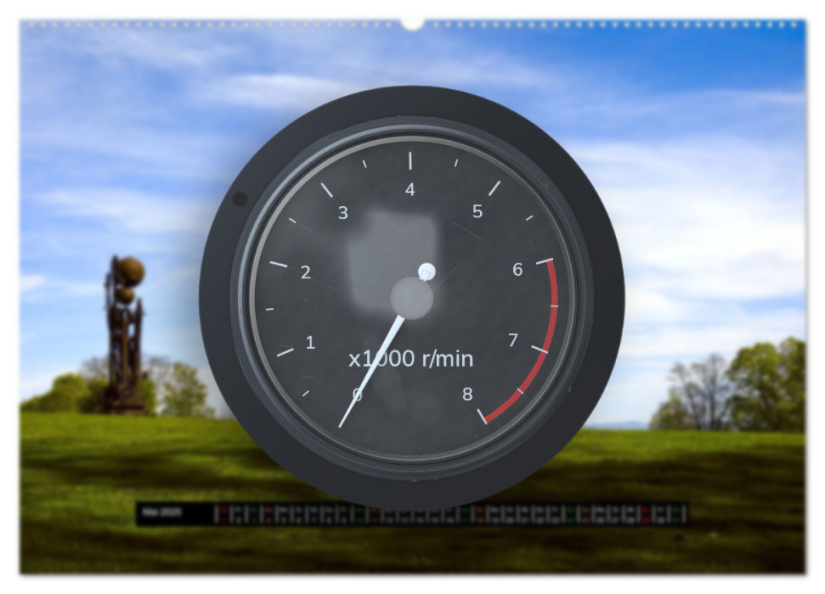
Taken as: 0 rpm
